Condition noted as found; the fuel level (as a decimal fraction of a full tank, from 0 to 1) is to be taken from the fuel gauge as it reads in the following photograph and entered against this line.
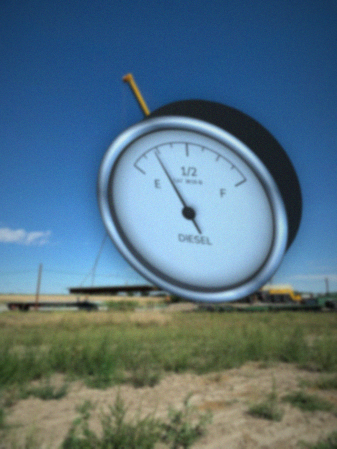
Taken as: 0.25
